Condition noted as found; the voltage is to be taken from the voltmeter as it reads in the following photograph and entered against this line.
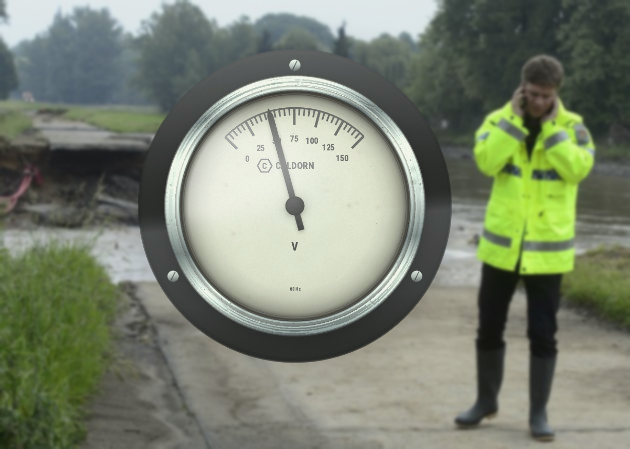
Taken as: 50 V
